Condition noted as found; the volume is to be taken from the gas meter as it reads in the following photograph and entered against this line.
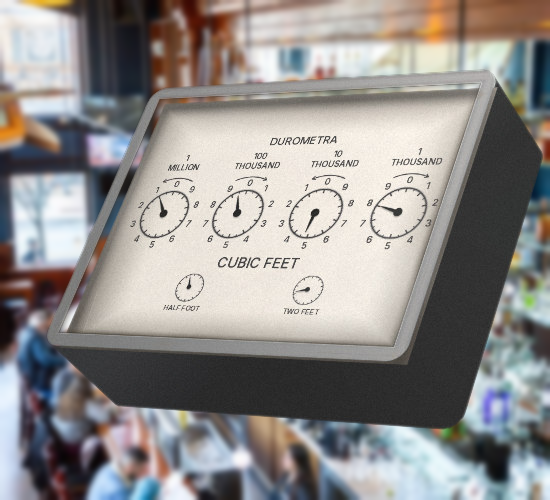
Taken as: 94800 ft³
